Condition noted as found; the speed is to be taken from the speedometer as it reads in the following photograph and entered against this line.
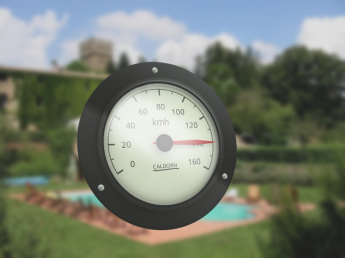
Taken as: 140 km/h
